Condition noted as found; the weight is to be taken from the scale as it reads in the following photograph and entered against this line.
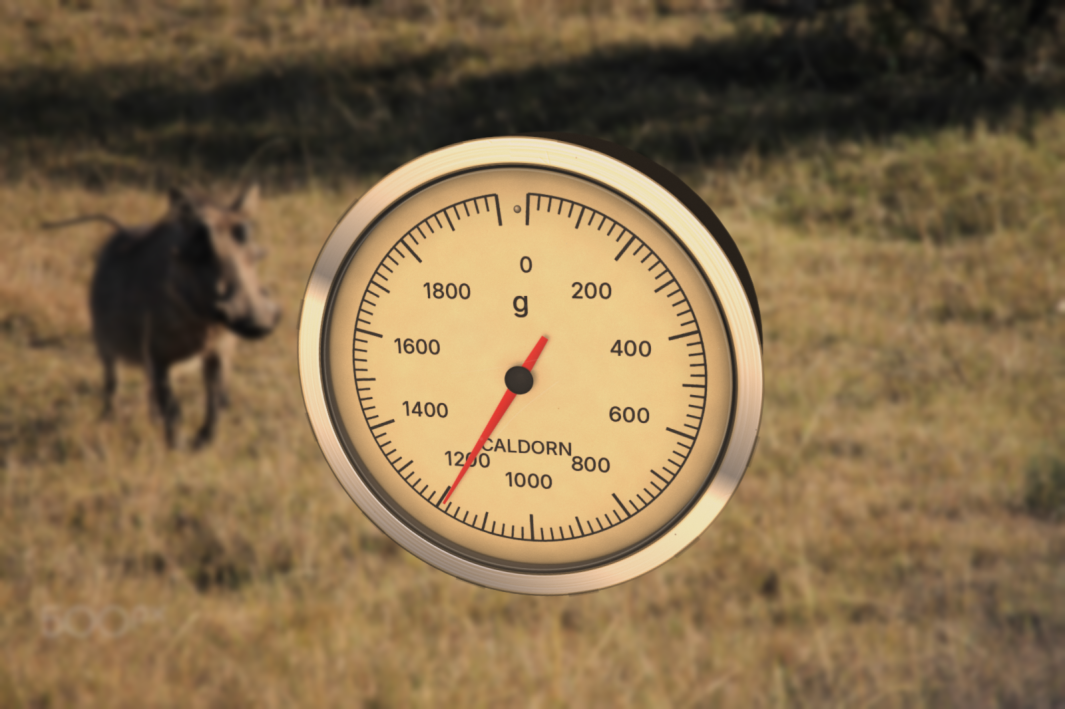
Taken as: 1190 g
